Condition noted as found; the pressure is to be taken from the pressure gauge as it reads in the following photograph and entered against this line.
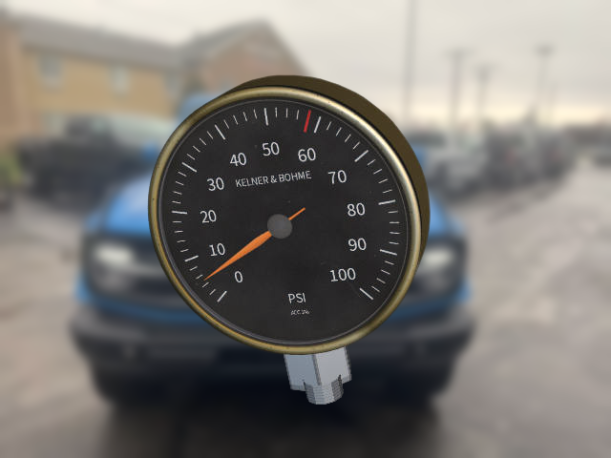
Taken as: 5 psi
